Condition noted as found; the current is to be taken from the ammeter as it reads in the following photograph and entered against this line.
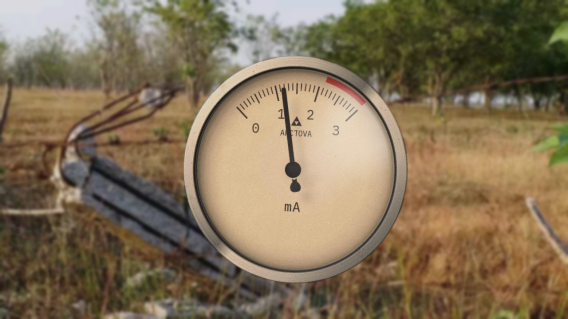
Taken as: 1.2 mA
